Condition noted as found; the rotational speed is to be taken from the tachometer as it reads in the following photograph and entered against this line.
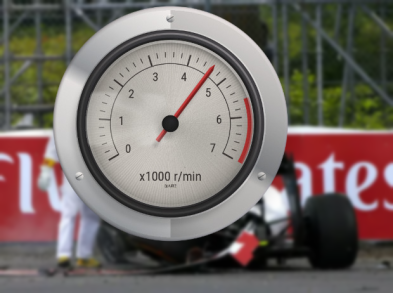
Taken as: 4600 rpm
